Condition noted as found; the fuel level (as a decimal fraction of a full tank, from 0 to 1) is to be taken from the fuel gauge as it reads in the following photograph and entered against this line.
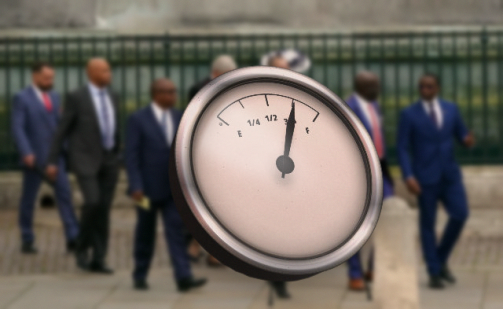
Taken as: 0.75
